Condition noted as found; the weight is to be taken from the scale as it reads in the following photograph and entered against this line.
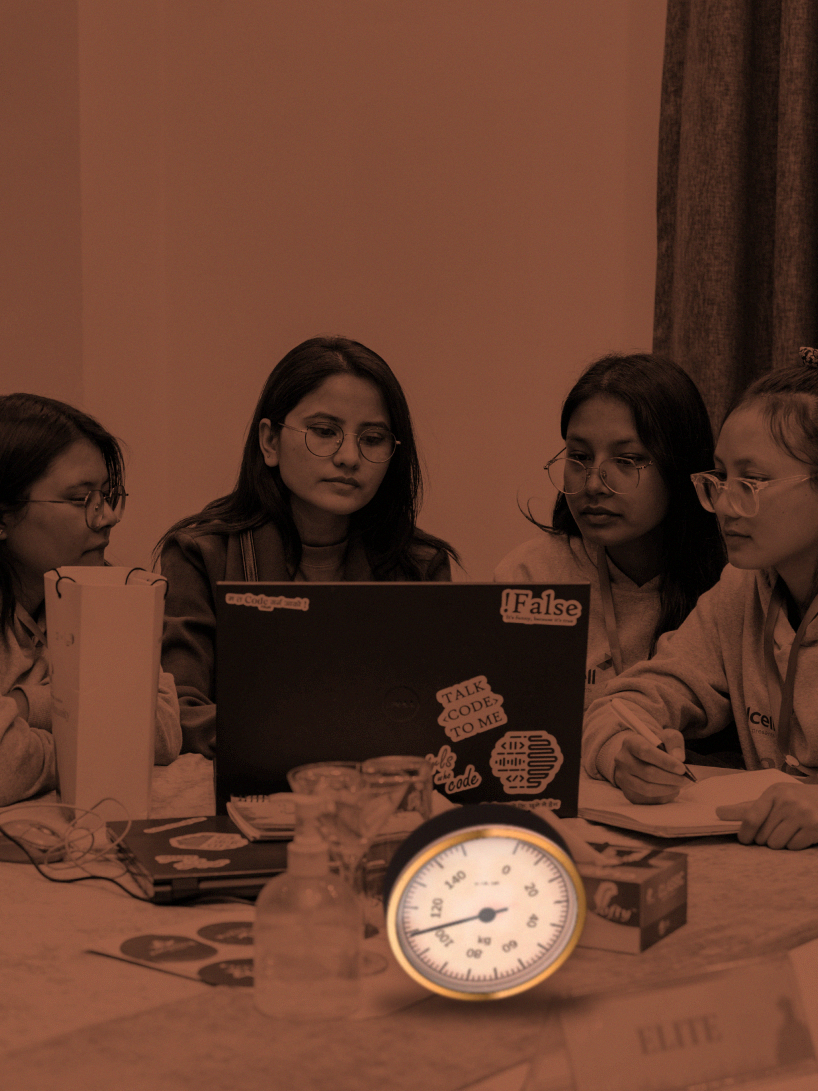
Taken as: 110 kg
